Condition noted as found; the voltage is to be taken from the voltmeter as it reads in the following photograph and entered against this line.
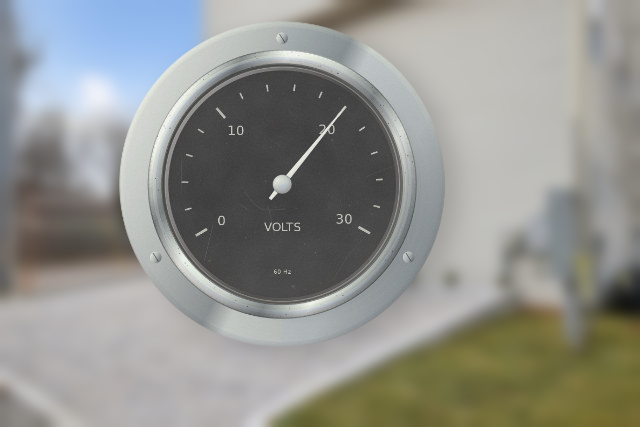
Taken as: 20 V
